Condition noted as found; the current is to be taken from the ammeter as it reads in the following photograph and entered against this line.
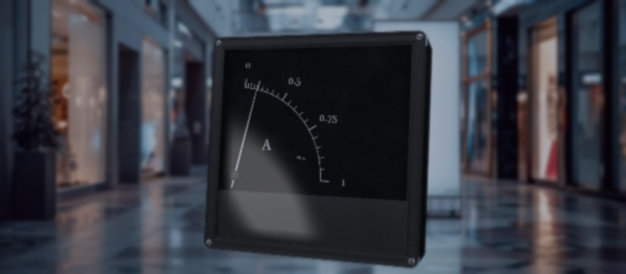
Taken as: 0.25 A
